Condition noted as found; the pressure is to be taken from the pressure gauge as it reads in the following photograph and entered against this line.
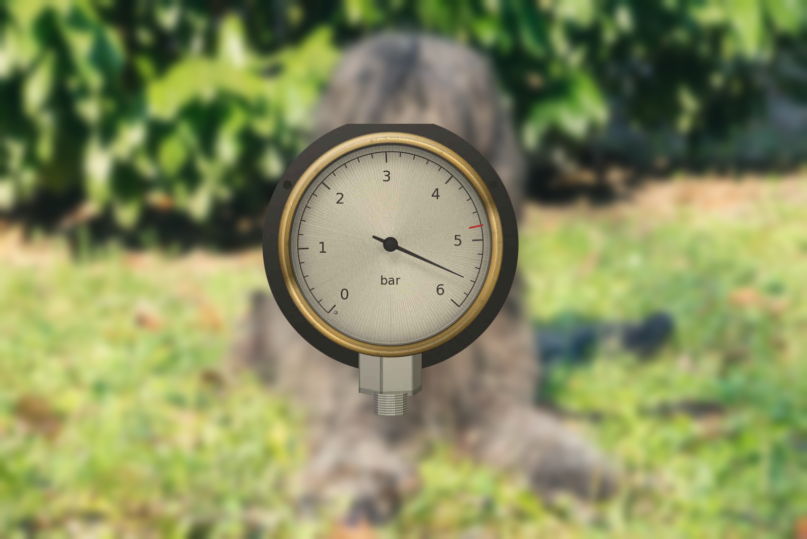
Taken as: 5.6 bar
